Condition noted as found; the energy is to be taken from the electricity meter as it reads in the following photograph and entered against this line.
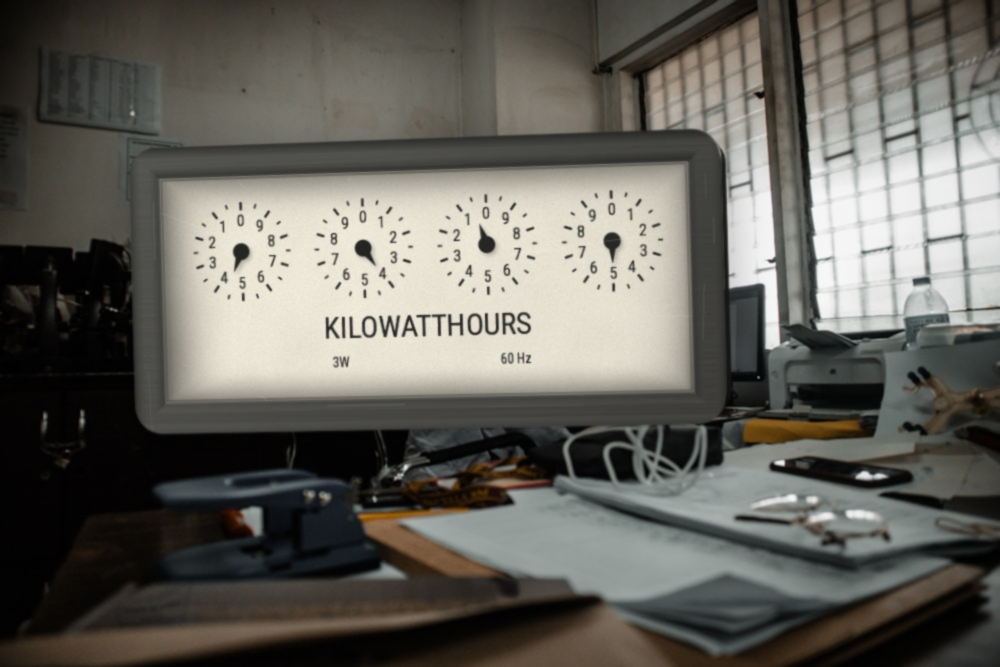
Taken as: 4405 kWh
